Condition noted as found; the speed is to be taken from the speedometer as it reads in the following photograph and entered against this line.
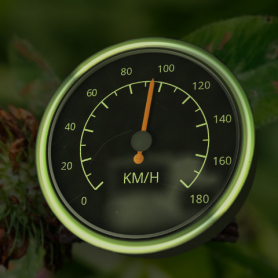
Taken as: 95 km/h
